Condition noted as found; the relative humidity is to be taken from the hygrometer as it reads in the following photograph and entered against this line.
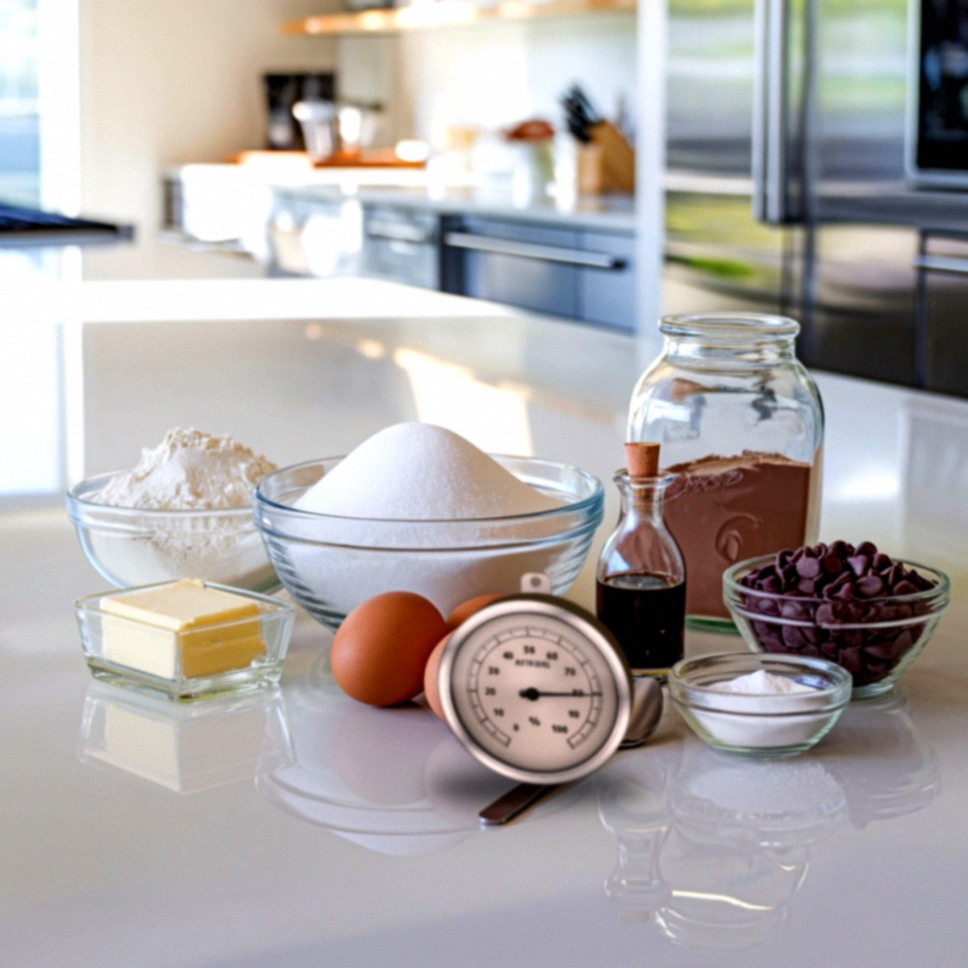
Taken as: 80 %
